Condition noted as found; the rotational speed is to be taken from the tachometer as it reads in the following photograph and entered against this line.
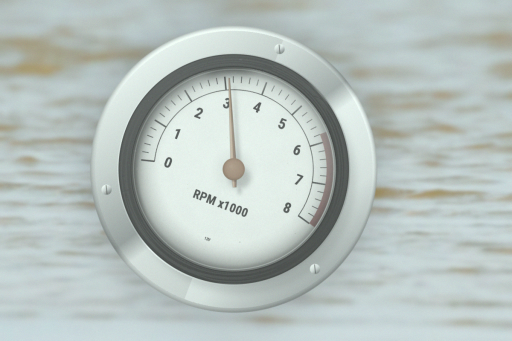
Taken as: 3100 rpm
